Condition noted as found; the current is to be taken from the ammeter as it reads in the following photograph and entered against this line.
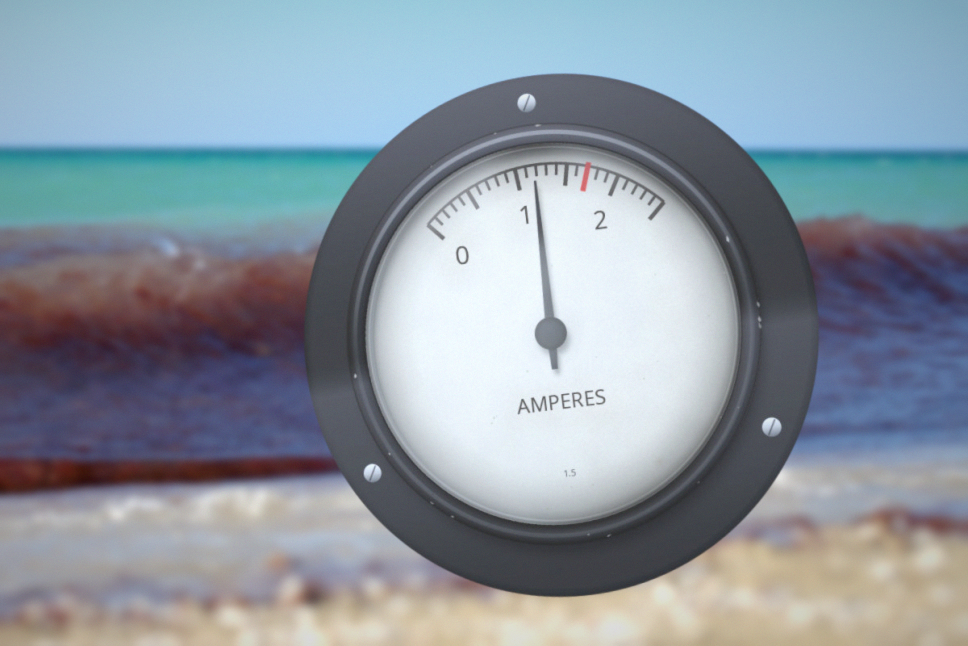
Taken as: 1.2 A
